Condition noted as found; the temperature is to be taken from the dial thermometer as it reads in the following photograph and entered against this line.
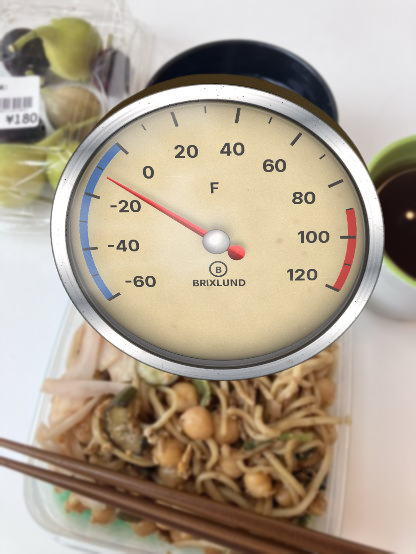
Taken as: -10 °F
